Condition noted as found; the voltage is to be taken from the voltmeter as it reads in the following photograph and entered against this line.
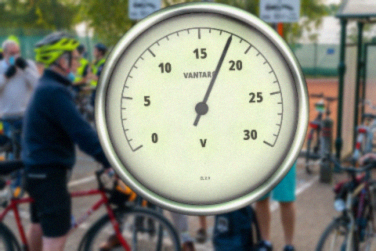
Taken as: 18 V
